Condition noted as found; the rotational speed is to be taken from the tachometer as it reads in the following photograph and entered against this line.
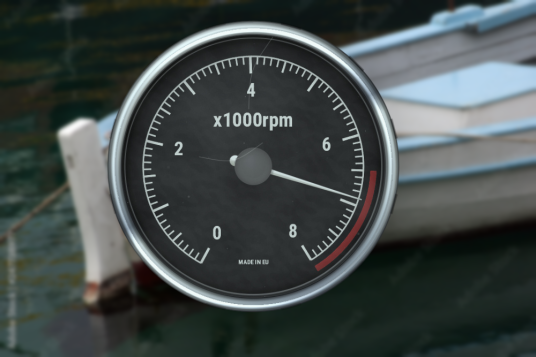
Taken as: 6900 rpm
